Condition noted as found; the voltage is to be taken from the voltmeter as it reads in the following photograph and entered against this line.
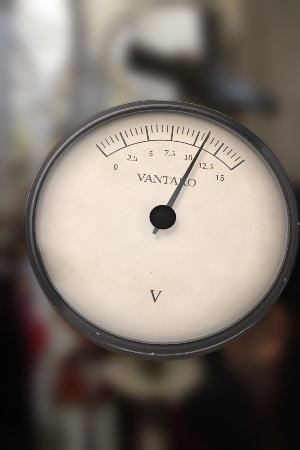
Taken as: 11 V
